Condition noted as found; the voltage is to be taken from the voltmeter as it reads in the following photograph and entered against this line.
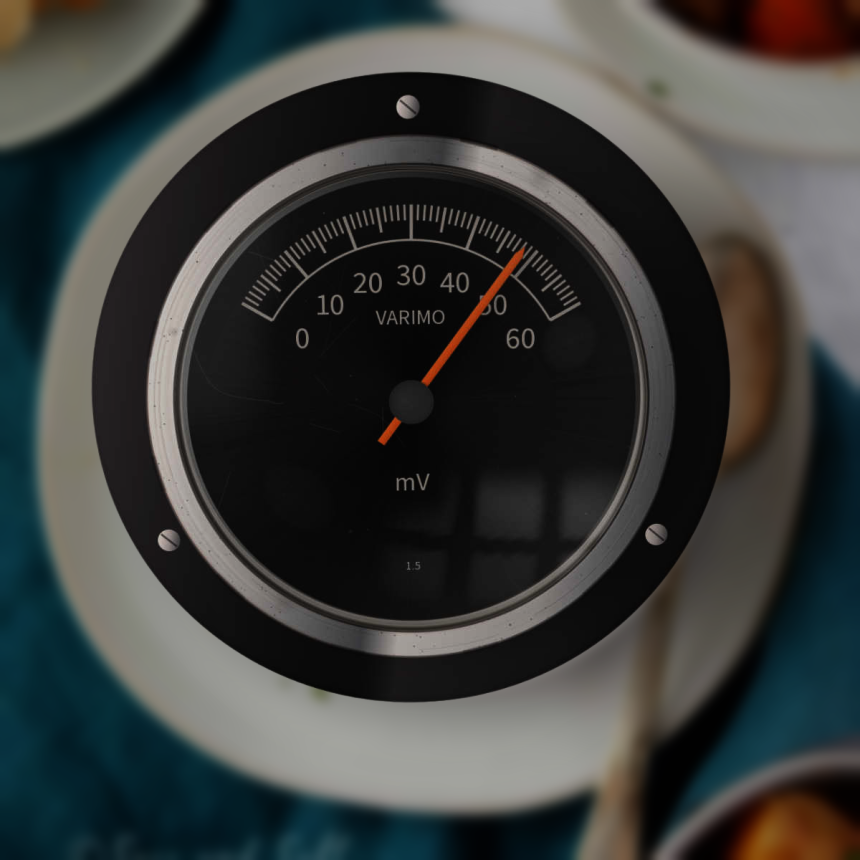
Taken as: 48 mV
